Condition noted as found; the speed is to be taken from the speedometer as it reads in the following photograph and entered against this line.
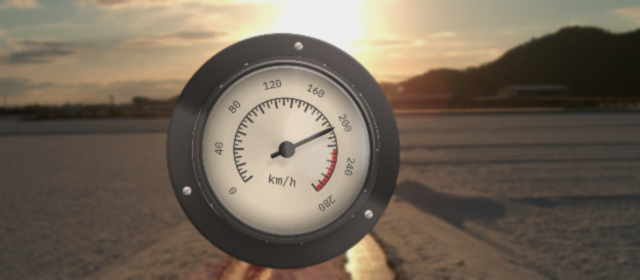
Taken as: 200 km/h
